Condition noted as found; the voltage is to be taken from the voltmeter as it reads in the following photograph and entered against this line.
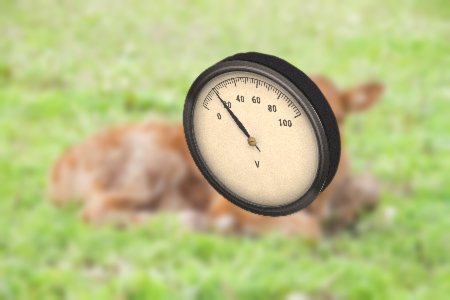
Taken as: 20 V
